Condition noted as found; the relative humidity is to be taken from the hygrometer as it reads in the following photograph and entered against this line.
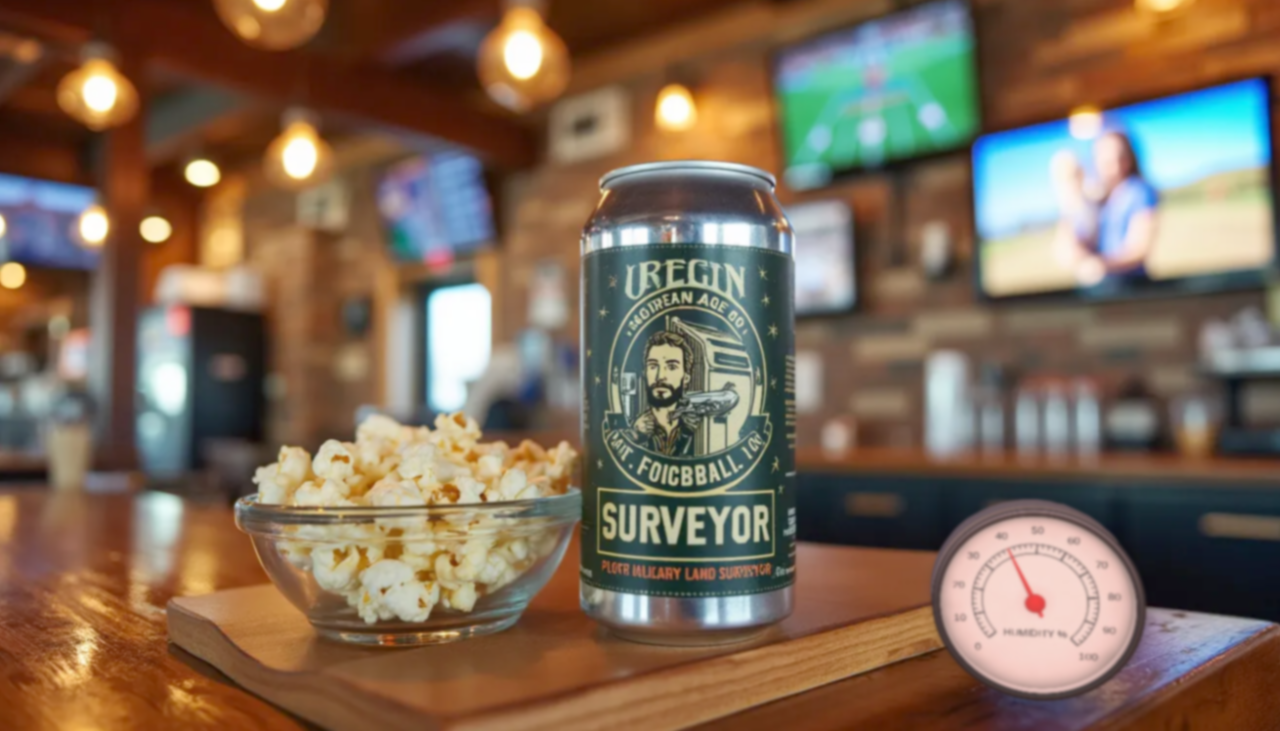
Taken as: 40 %
